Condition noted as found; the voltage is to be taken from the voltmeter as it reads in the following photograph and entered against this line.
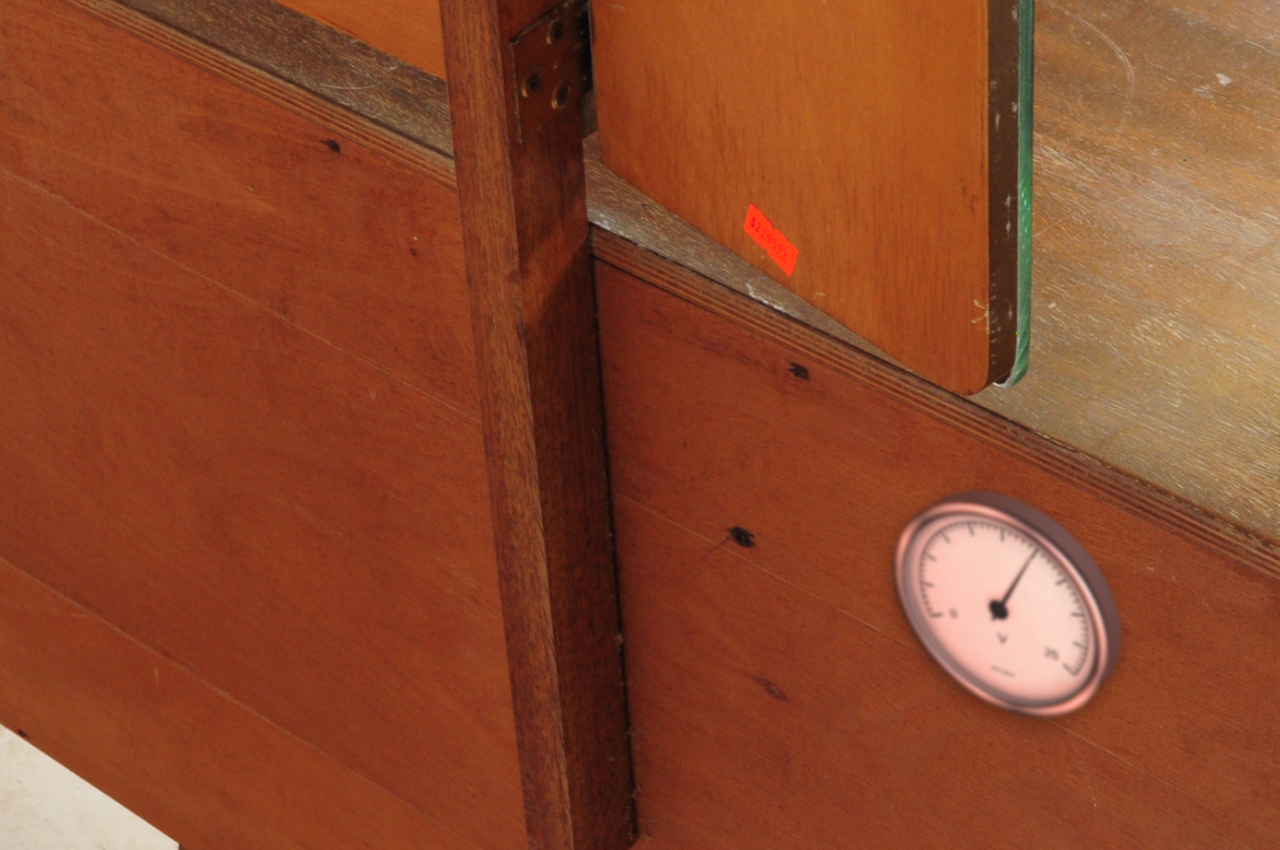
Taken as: 15 V
